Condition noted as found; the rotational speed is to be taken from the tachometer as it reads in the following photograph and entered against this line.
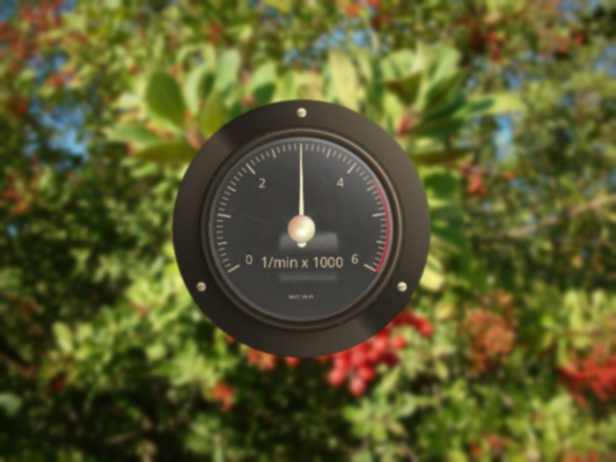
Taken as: 3000 rpm
